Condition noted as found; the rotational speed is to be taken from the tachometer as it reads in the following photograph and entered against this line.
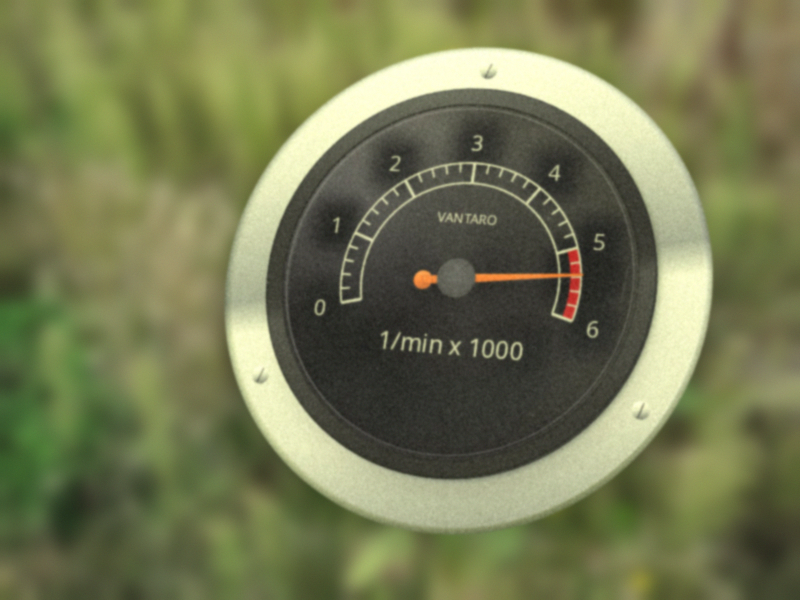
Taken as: 5400 rpm
